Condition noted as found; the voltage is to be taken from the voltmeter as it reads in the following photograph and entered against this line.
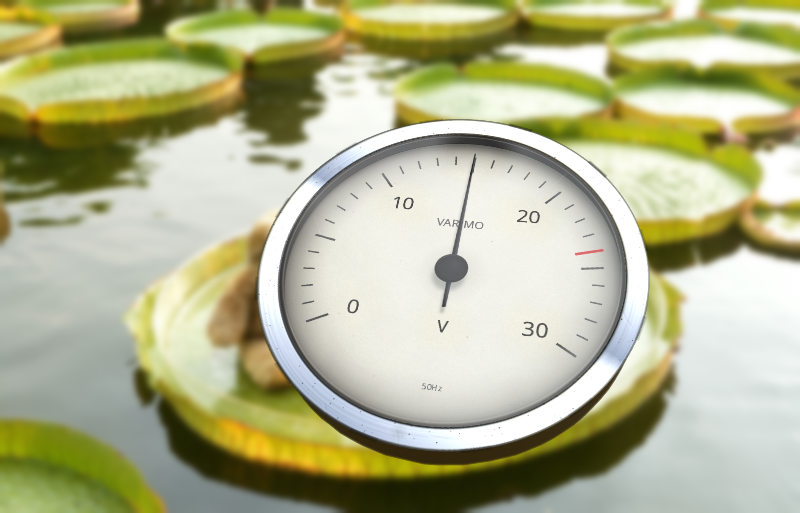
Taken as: 15 V
